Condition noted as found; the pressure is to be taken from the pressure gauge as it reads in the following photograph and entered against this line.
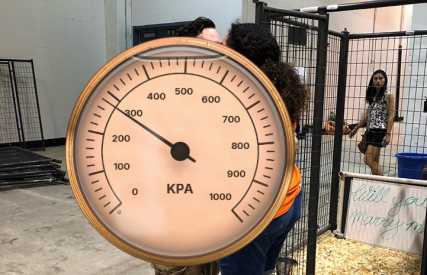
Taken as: 280 kPa
